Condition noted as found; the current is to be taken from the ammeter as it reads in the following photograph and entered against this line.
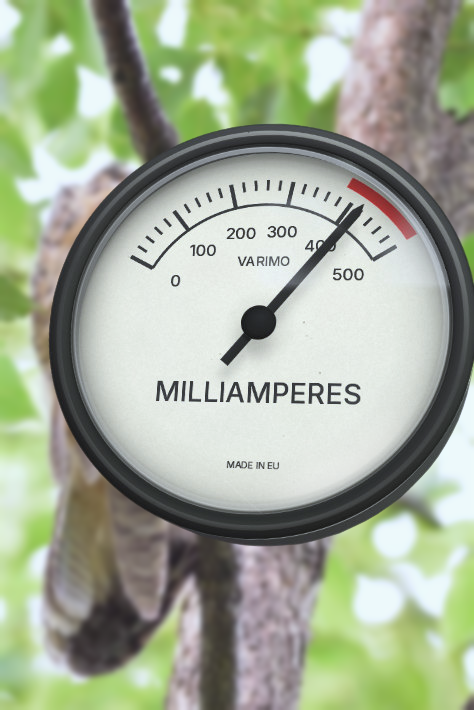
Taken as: 420 mA
